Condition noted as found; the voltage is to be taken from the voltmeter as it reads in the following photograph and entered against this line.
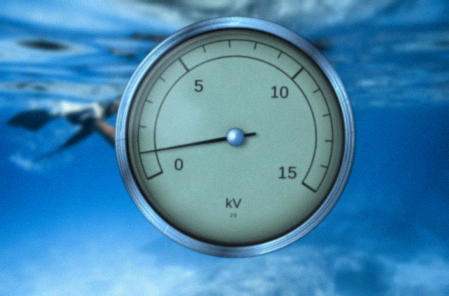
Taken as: 1 kV
